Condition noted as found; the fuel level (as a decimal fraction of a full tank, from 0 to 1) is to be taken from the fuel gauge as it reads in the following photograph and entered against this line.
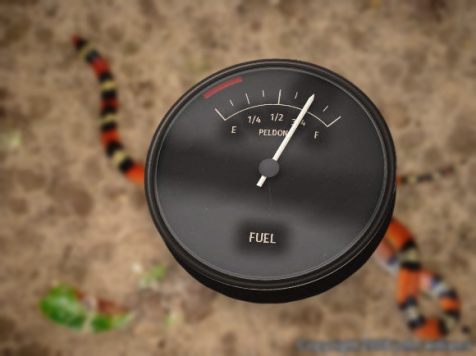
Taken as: 0.75
